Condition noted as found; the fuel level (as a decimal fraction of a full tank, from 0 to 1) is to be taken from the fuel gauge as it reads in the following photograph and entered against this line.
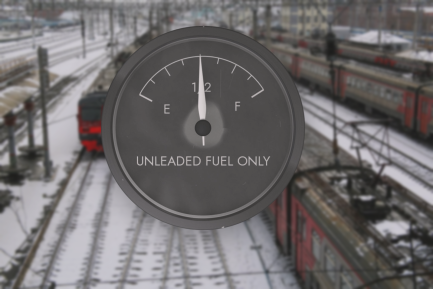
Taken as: 0.5
